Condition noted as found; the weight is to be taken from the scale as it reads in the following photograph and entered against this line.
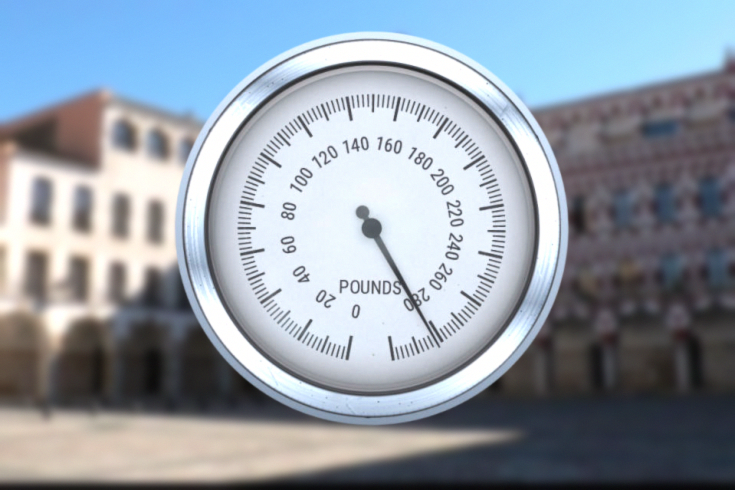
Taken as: 282 lb
